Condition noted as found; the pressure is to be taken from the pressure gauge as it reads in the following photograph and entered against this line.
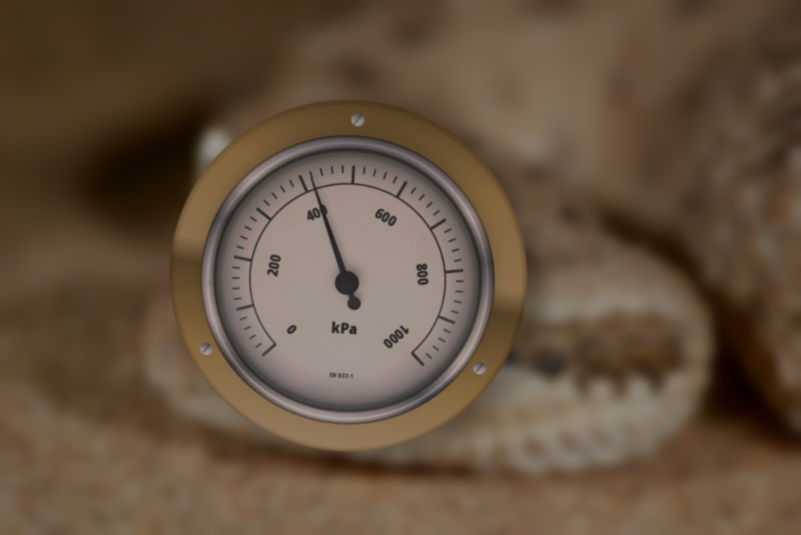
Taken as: 420 kPa
